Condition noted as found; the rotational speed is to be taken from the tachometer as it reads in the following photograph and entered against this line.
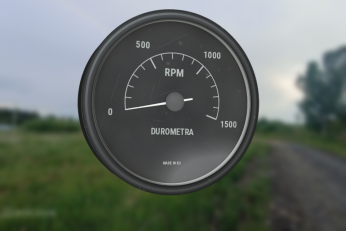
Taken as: 0 rpm
